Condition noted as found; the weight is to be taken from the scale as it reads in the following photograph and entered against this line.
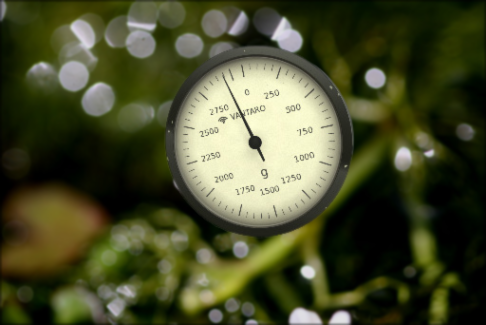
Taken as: 2950 g
